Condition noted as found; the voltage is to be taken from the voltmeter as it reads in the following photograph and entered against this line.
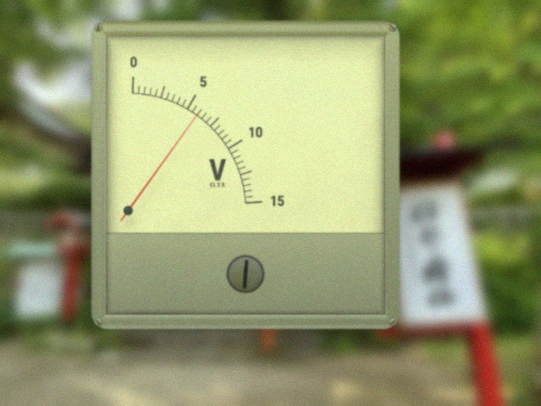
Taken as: 6 V
